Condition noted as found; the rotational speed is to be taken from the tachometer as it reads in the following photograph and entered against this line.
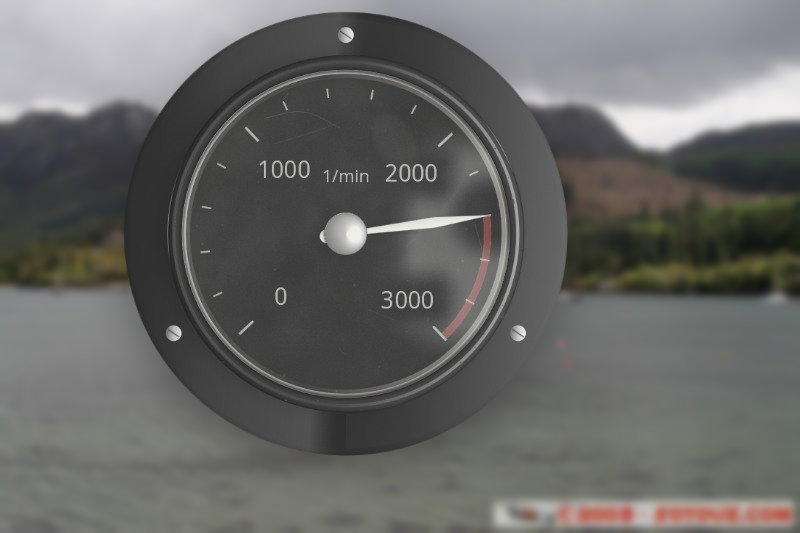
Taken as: 2400 rpm
